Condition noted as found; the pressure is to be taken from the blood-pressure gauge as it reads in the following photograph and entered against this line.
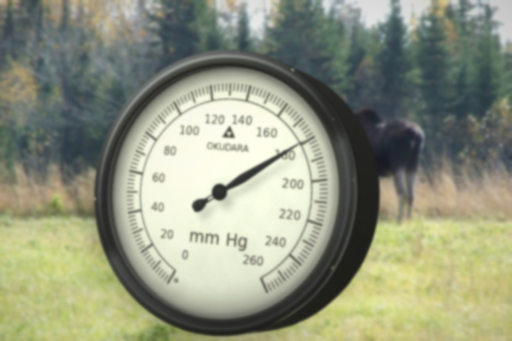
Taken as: 180 mmHg
